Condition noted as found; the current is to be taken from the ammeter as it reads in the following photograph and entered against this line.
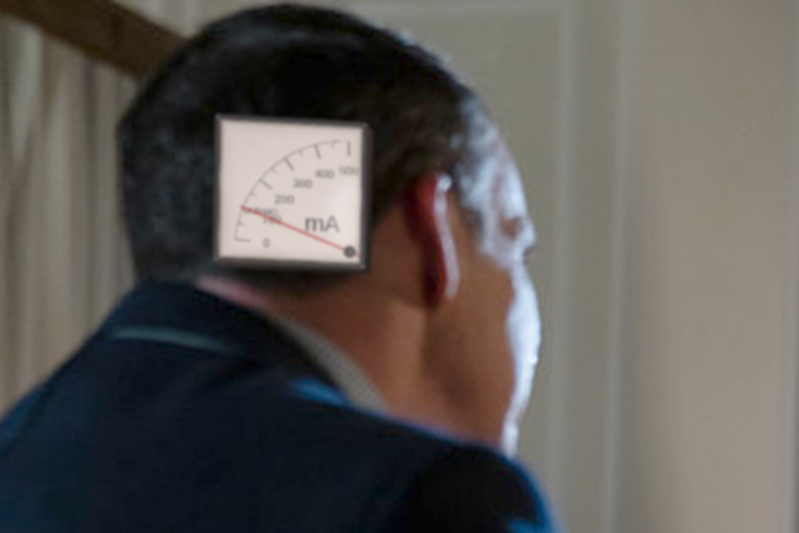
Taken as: 100 mA
